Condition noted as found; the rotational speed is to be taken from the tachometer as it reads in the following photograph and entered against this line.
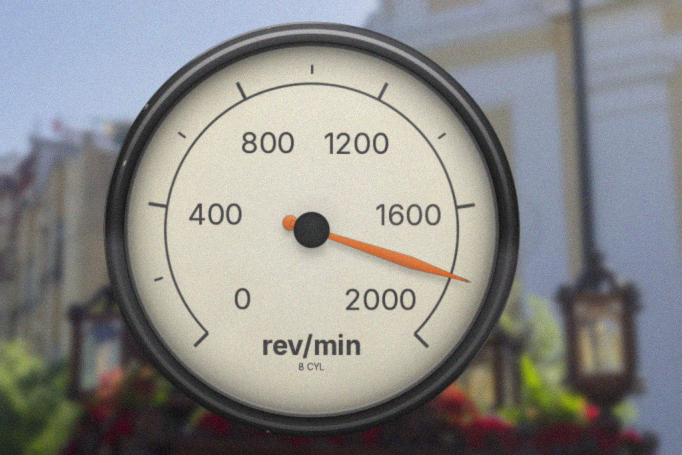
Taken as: 1800 rpm
